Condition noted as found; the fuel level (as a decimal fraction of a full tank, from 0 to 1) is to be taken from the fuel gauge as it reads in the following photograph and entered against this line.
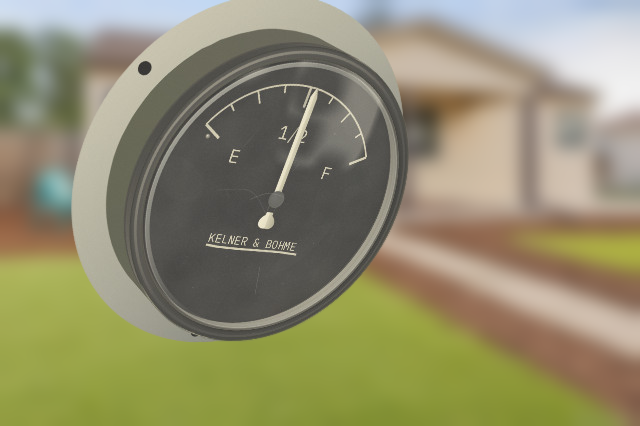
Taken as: 0.5
